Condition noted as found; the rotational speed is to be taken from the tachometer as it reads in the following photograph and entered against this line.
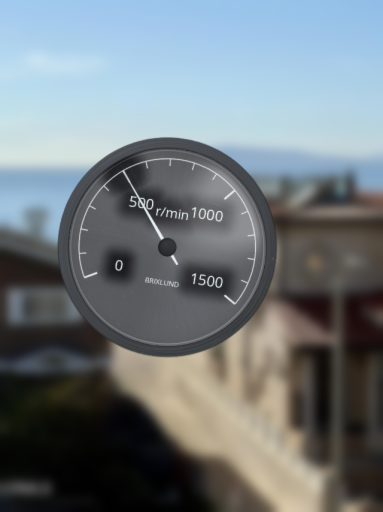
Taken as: 500 rpm
